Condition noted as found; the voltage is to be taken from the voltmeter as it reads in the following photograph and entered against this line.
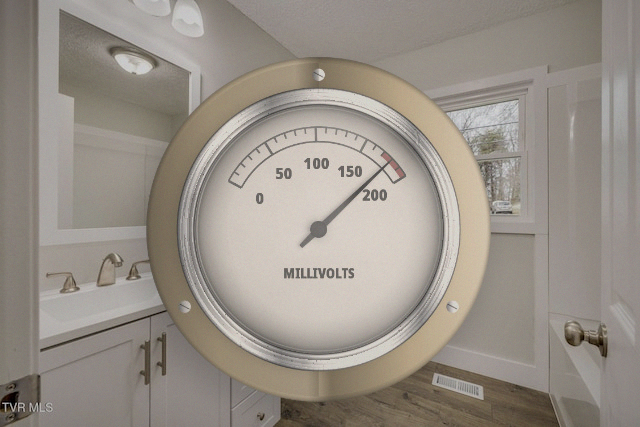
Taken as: 180 mV
